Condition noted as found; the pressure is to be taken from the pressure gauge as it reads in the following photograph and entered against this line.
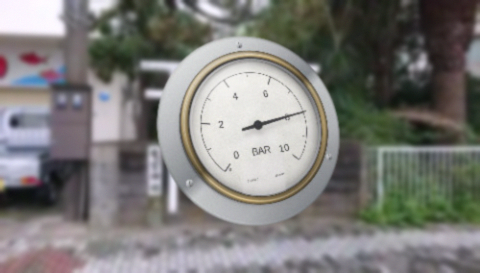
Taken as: 8 bar
